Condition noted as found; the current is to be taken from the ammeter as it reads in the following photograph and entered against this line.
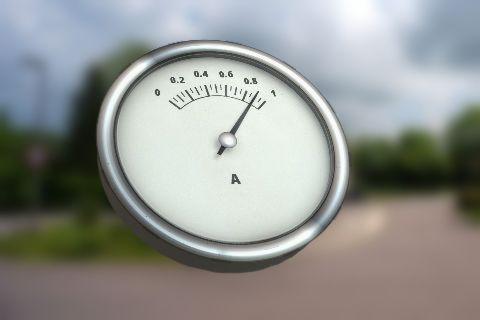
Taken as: 0.9 A
